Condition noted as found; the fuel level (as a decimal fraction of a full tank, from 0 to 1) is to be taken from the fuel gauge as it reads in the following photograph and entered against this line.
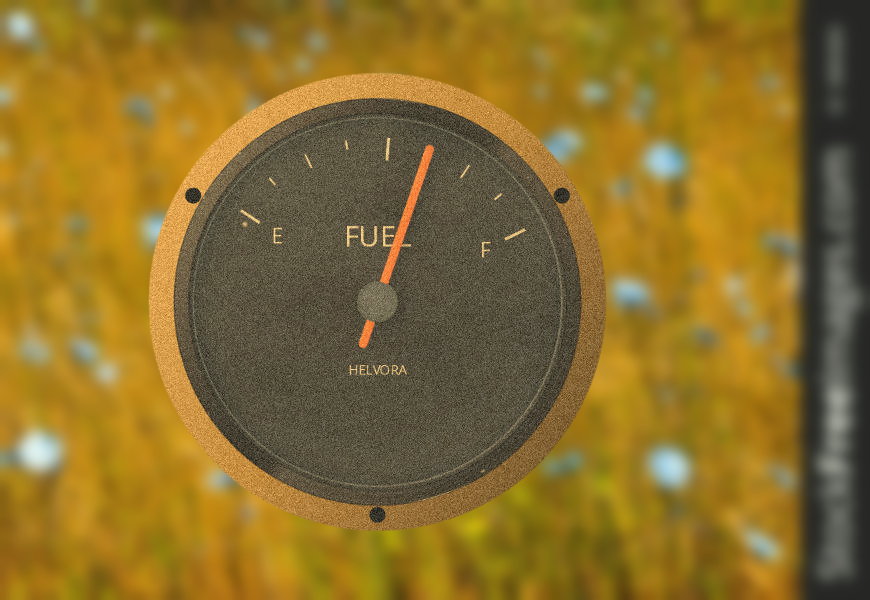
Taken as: 0.625
